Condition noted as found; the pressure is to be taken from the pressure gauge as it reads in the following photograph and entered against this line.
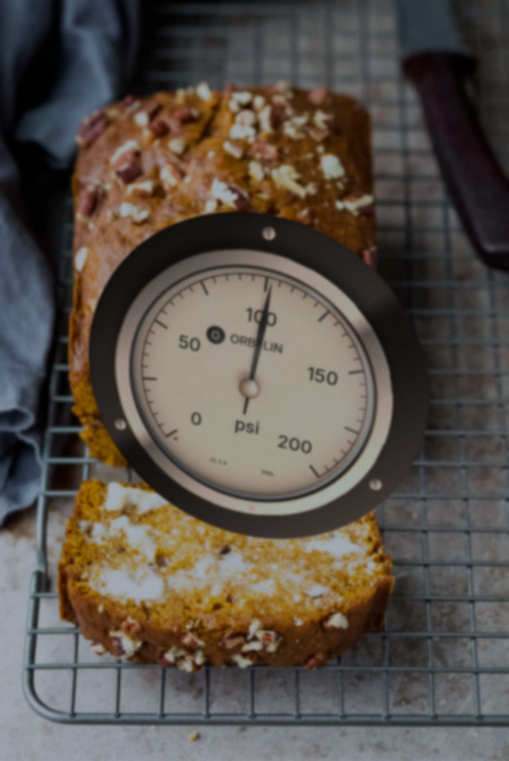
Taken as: 102.5 psi
